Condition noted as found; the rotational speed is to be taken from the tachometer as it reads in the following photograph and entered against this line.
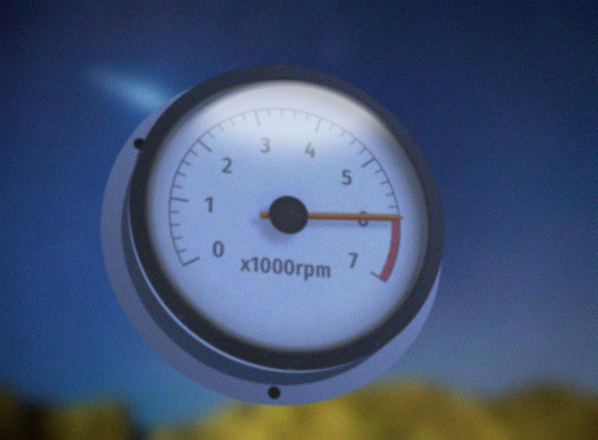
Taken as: 6000 rpm
